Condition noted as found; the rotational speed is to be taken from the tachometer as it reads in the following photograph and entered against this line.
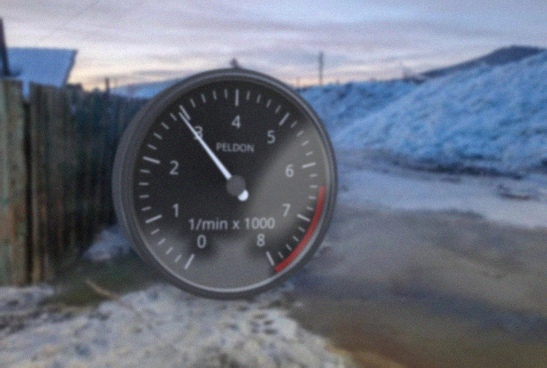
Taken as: 2900 rpm
